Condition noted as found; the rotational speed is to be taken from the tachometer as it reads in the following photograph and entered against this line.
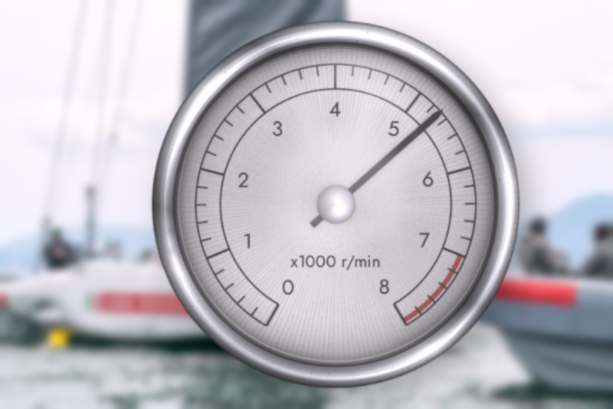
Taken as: 5300 rpm
